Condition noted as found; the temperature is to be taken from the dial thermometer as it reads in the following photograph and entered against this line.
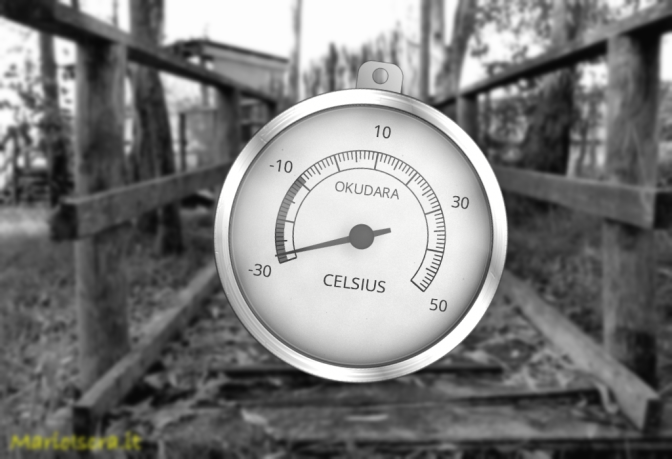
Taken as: -28 °C
